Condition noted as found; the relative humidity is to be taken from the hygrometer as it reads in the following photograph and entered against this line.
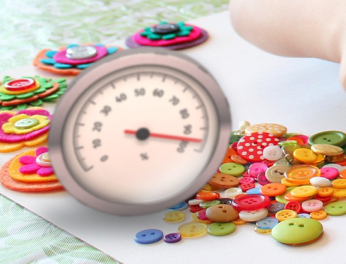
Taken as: 95 %
